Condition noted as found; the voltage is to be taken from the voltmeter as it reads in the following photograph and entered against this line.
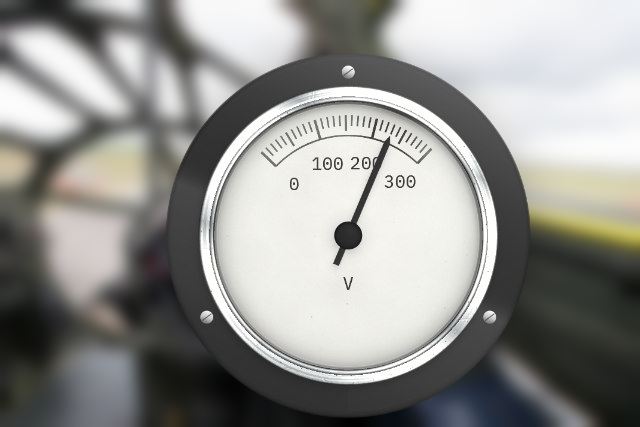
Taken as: 230 V
